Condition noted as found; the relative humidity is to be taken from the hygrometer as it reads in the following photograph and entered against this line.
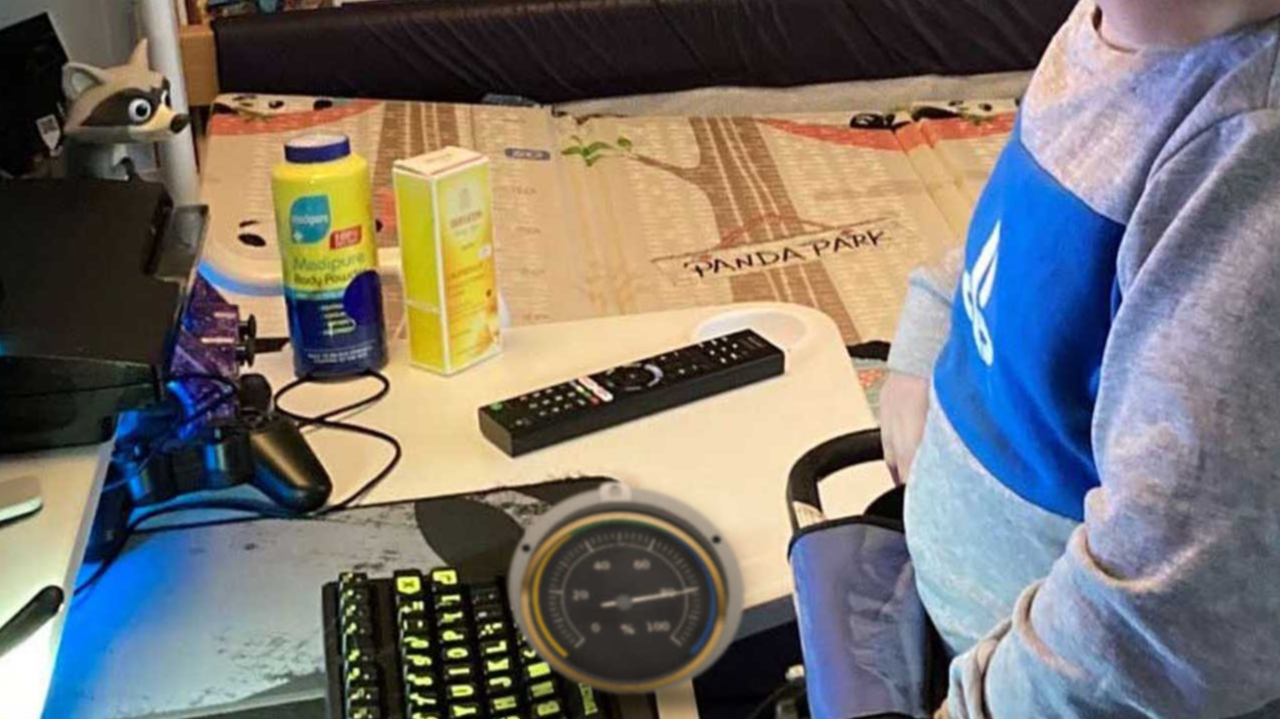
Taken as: 80 %
